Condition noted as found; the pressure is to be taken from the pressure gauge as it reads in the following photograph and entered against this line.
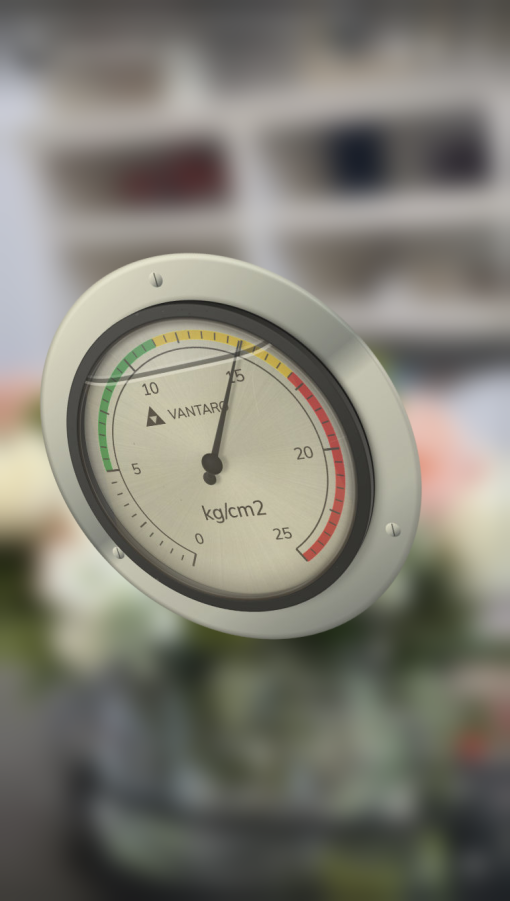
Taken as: 15 kg/cm²
